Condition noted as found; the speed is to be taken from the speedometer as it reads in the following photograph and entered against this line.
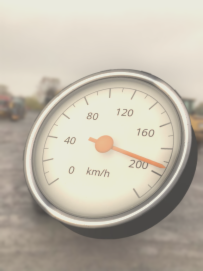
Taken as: 195 km/h
